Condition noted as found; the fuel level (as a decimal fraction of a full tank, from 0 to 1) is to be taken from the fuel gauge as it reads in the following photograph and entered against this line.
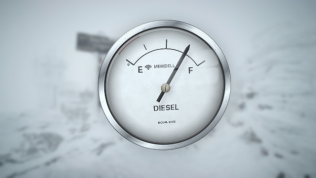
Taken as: 0.75
